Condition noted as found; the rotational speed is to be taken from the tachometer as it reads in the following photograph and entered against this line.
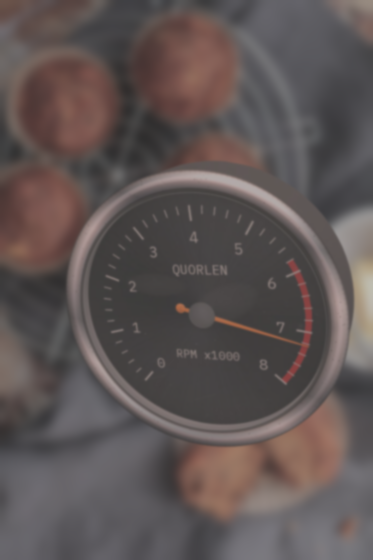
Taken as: 7200 rpm
